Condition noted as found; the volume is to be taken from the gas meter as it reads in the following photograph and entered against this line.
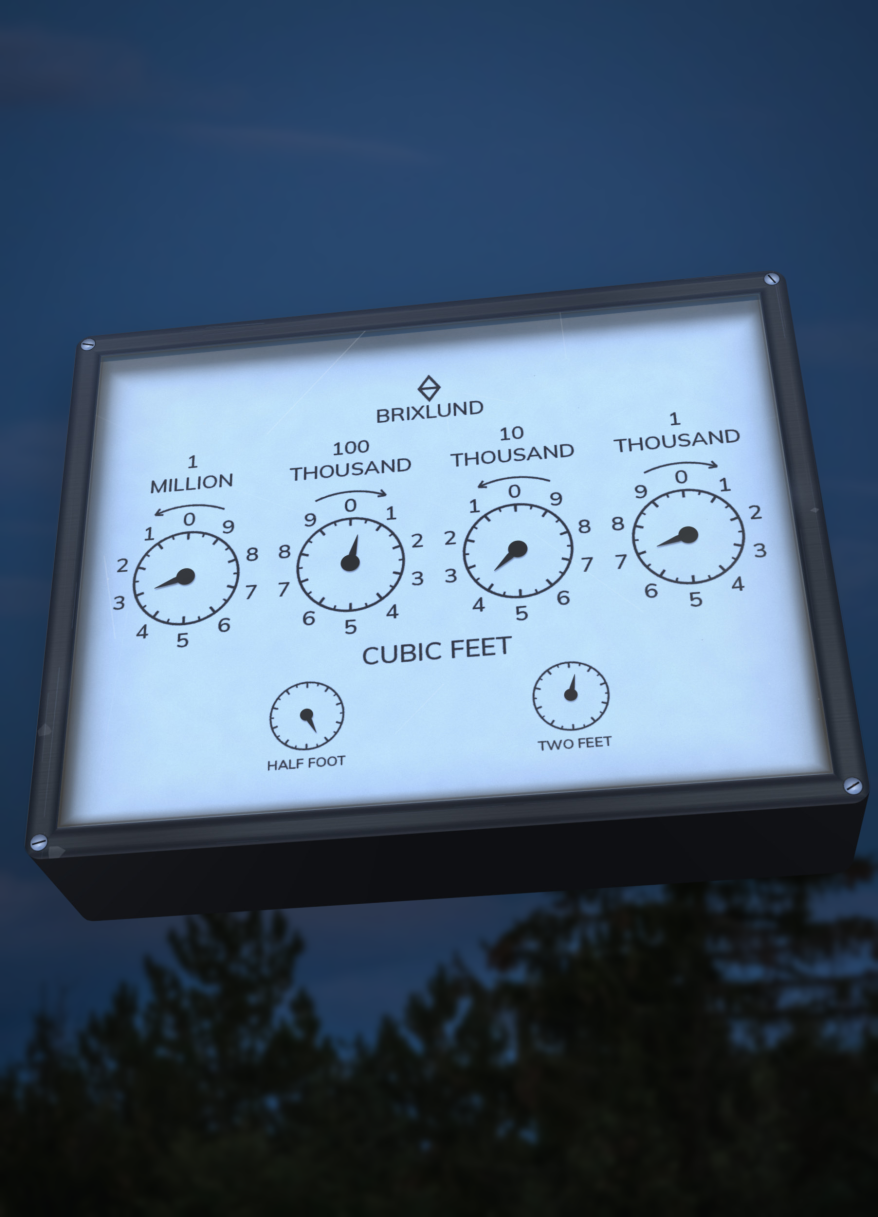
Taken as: 303700 ft³
